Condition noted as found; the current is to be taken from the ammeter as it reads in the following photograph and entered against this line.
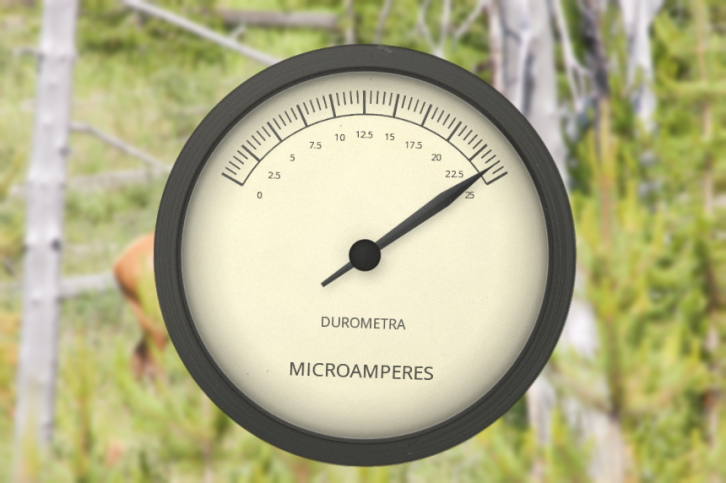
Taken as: 24 µA
